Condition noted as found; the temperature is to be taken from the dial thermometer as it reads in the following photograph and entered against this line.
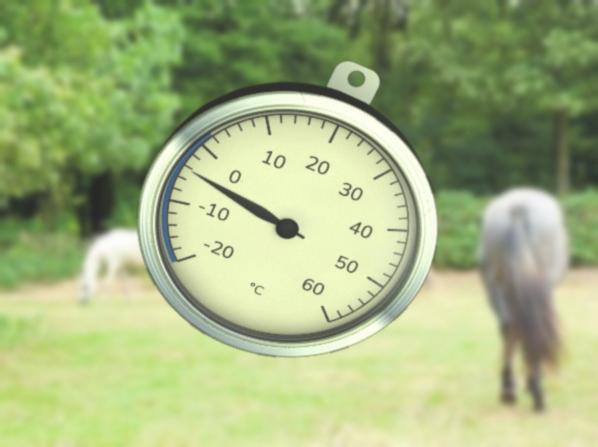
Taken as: -4 °C
